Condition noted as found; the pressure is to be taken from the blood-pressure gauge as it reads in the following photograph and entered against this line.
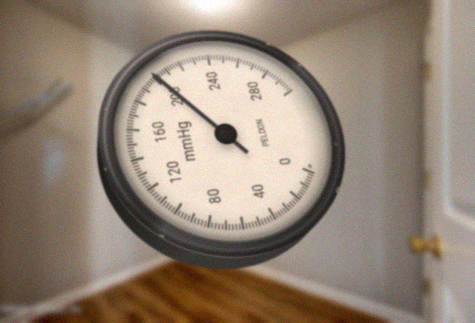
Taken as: 200 mmHg
